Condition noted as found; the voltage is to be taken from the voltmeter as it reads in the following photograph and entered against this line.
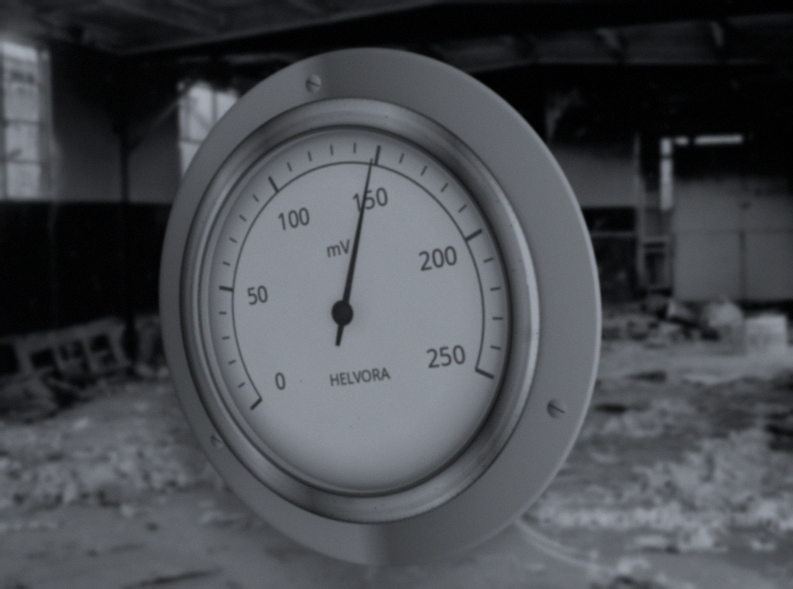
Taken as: 150 mV
